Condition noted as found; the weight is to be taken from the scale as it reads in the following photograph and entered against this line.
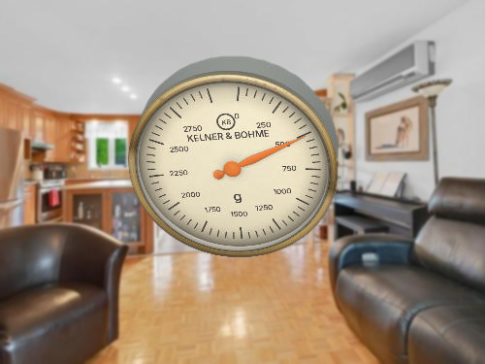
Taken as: 500 g
